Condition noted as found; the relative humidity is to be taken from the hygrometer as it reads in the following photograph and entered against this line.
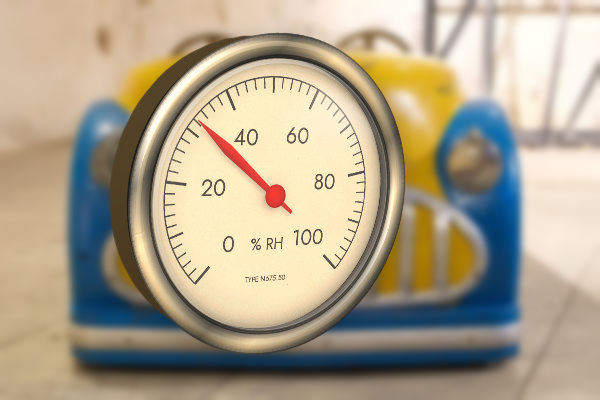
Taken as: 32 %
